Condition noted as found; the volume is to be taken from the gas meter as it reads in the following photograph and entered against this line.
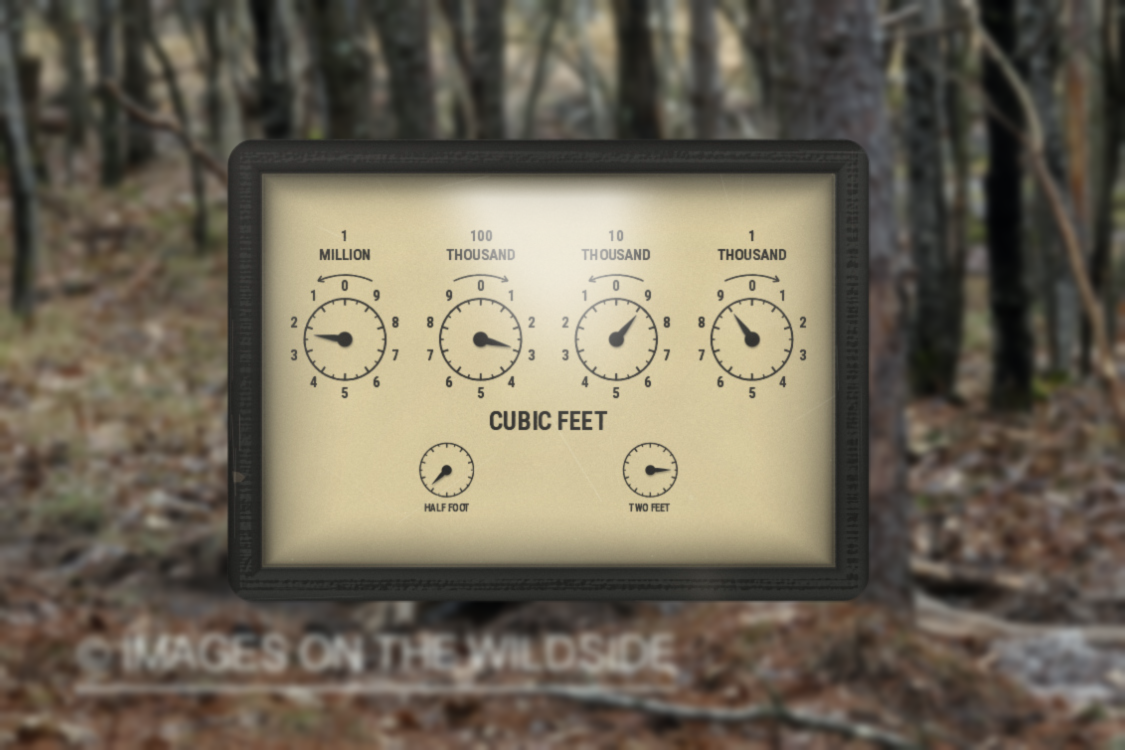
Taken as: 228900 ft³
